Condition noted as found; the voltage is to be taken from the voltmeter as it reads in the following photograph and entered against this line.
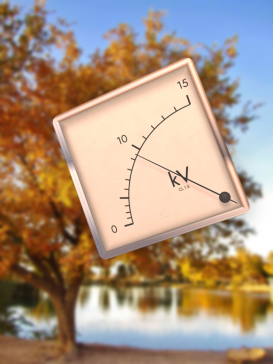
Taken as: 9.5 kV
